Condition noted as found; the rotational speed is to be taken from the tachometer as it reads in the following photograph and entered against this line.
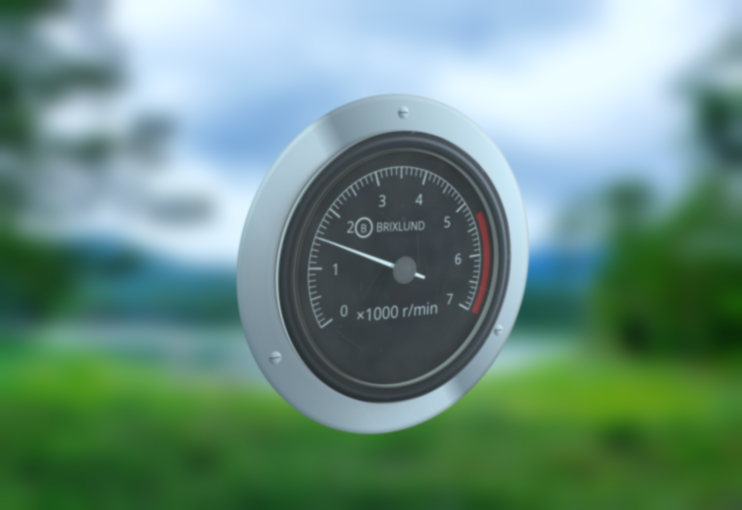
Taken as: 1500 rpm
